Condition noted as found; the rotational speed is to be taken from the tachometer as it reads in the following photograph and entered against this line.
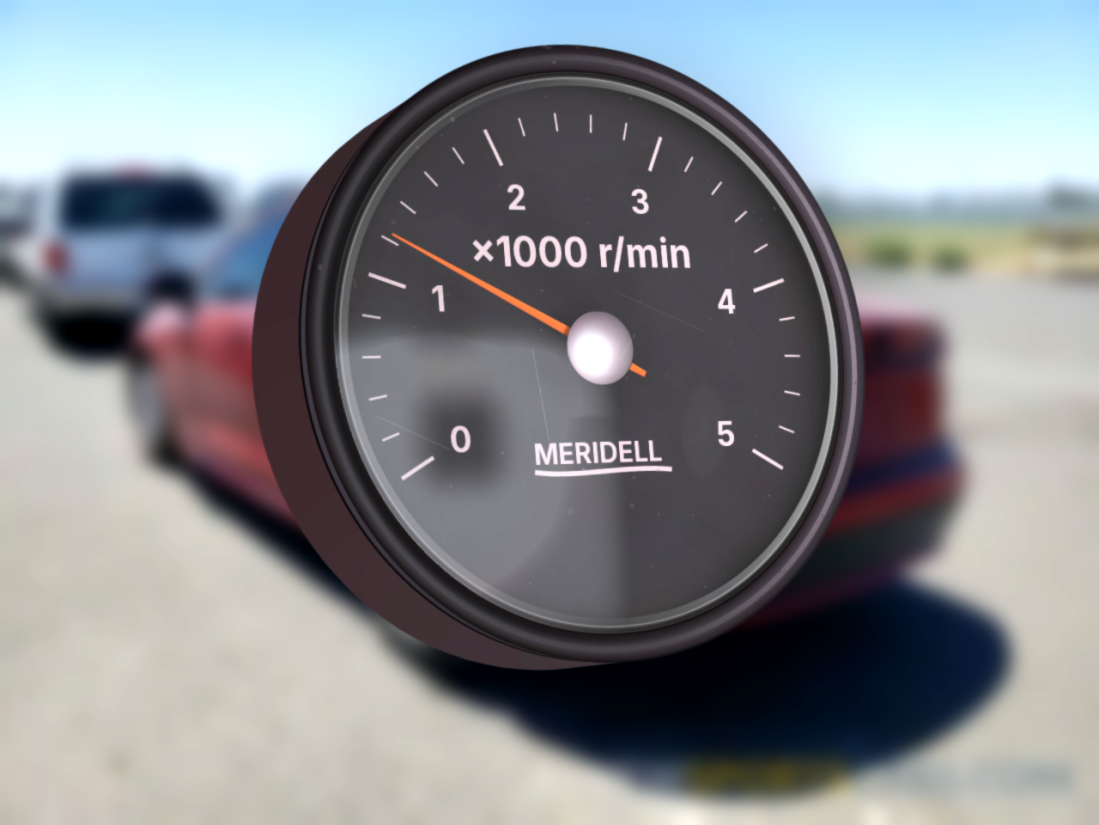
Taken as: 1200 rpm
